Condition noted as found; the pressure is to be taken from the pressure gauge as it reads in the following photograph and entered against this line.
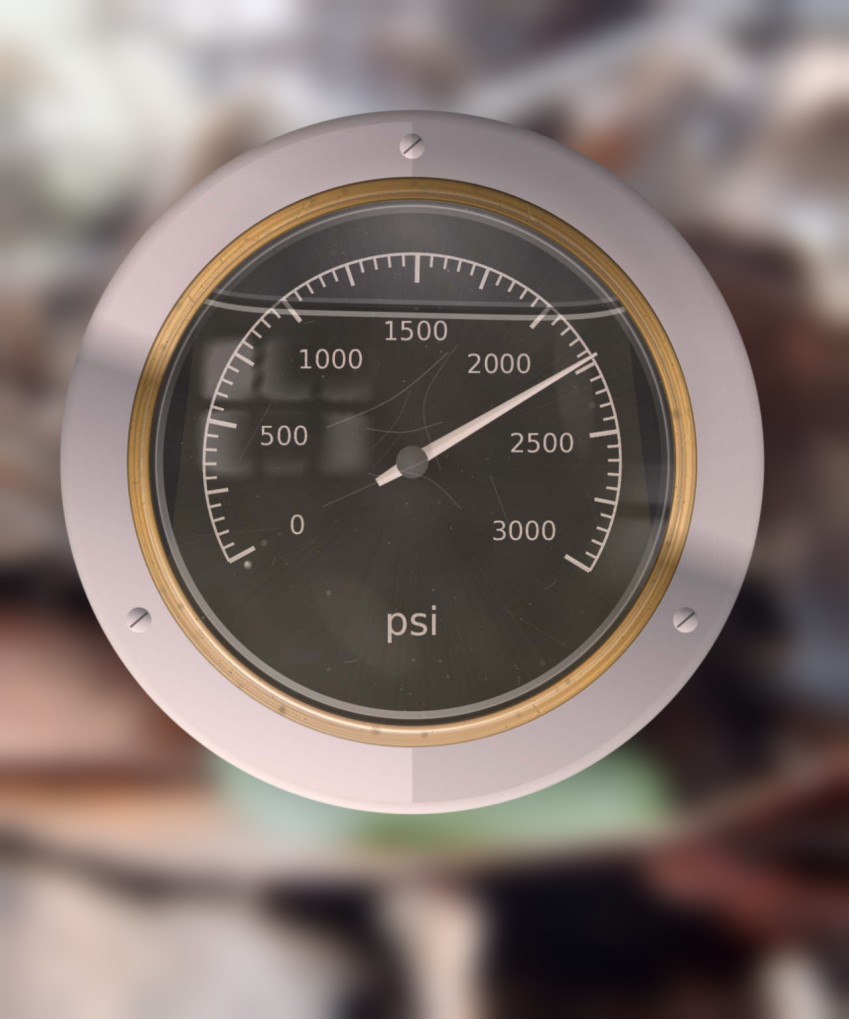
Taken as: 2225 psi
